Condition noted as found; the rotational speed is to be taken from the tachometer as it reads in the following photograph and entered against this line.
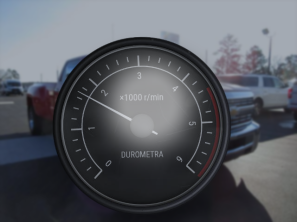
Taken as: 1700 rpm
